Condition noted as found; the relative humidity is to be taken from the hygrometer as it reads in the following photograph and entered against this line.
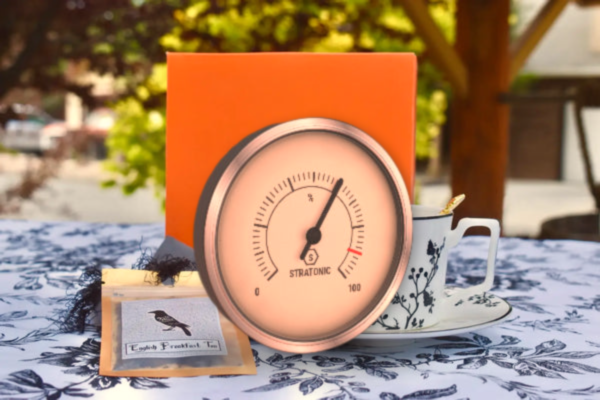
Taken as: 60 %
